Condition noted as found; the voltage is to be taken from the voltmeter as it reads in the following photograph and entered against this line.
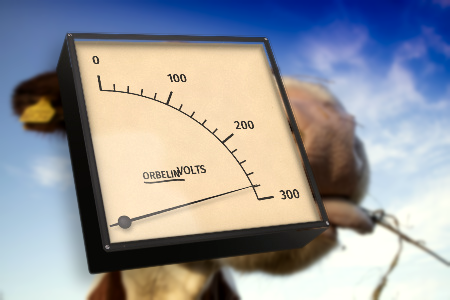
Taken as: 280 V
